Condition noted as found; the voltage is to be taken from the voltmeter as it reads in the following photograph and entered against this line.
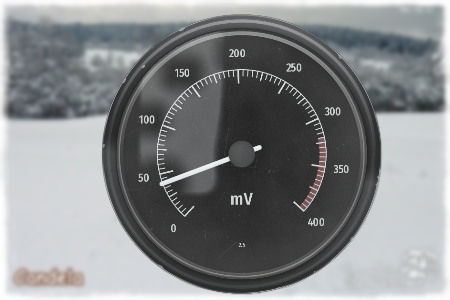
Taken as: 40 mV
